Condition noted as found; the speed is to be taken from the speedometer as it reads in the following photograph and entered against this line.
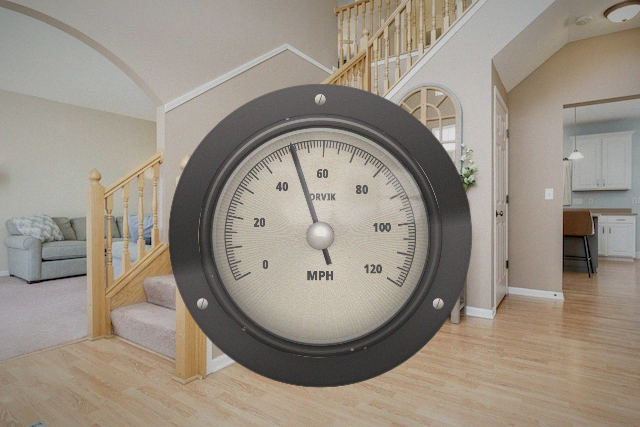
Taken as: 50 mph
